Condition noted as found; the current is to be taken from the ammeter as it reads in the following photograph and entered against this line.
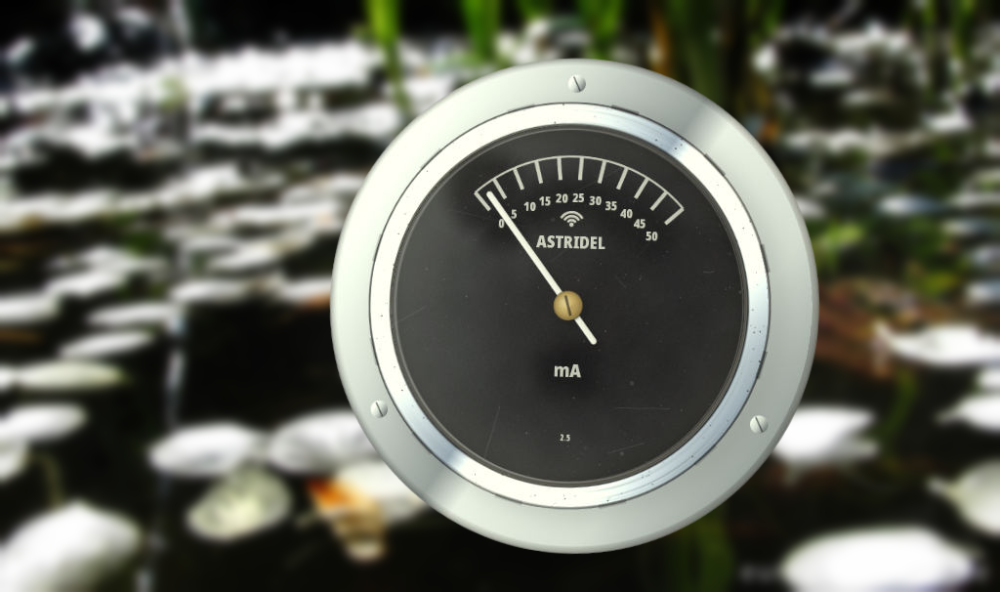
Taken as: 2.5 mA
